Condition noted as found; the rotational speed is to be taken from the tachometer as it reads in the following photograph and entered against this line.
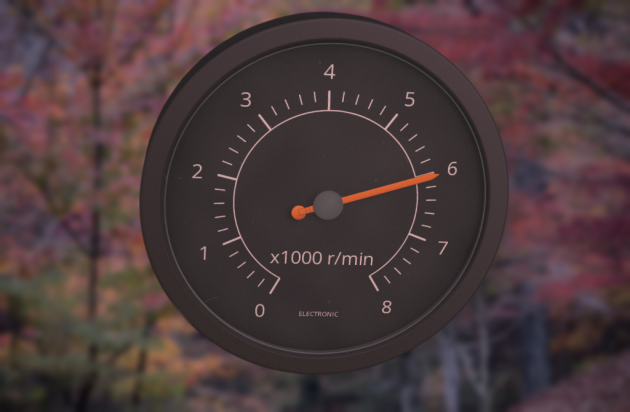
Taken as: 6000 rpm
